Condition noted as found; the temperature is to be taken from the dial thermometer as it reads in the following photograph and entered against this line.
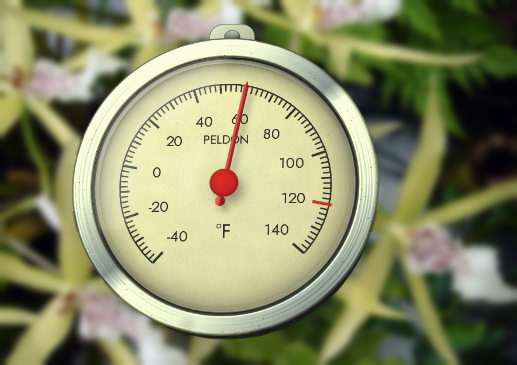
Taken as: 60 °F
